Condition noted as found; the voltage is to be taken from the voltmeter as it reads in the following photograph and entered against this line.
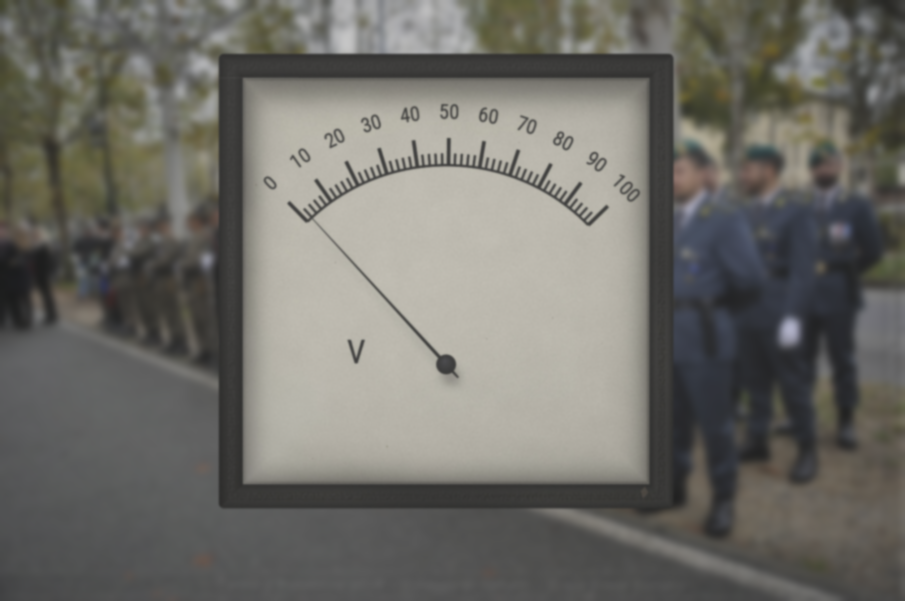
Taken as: 2 V
